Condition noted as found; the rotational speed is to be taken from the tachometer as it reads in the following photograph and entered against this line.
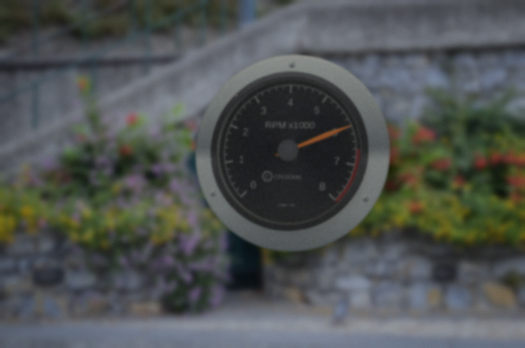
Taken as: 6000 rpm
